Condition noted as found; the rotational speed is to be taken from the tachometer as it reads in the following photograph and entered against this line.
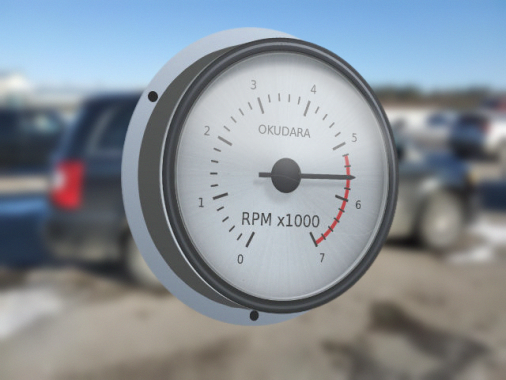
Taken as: 5600 rpm
